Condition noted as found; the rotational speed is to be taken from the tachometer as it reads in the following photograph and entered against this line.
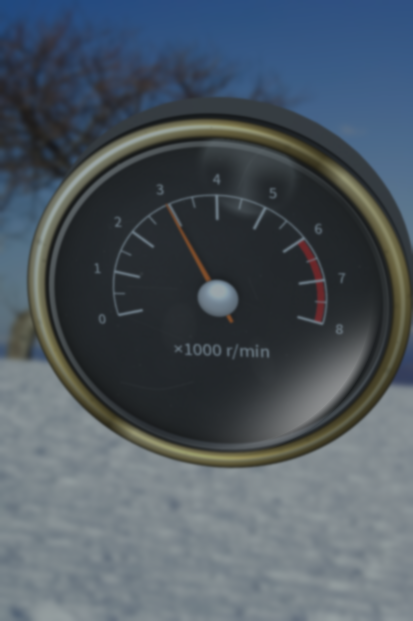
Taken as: 3000 rpm
